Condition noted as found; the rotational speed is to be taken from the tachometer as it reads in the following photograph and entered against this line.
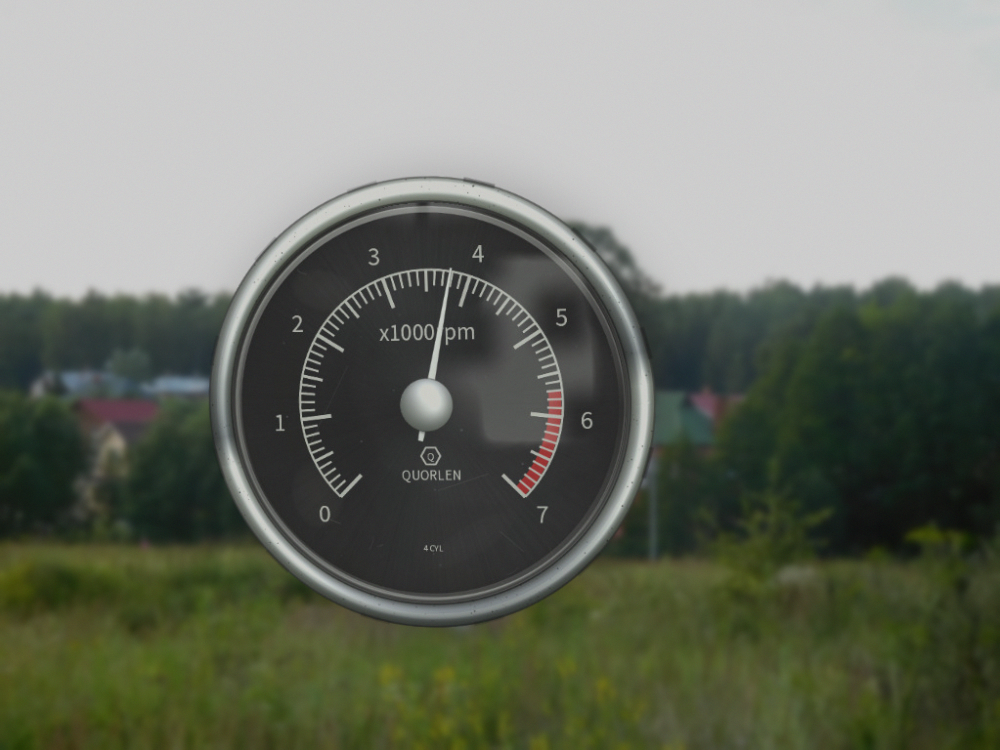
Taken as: 3800 rpm
